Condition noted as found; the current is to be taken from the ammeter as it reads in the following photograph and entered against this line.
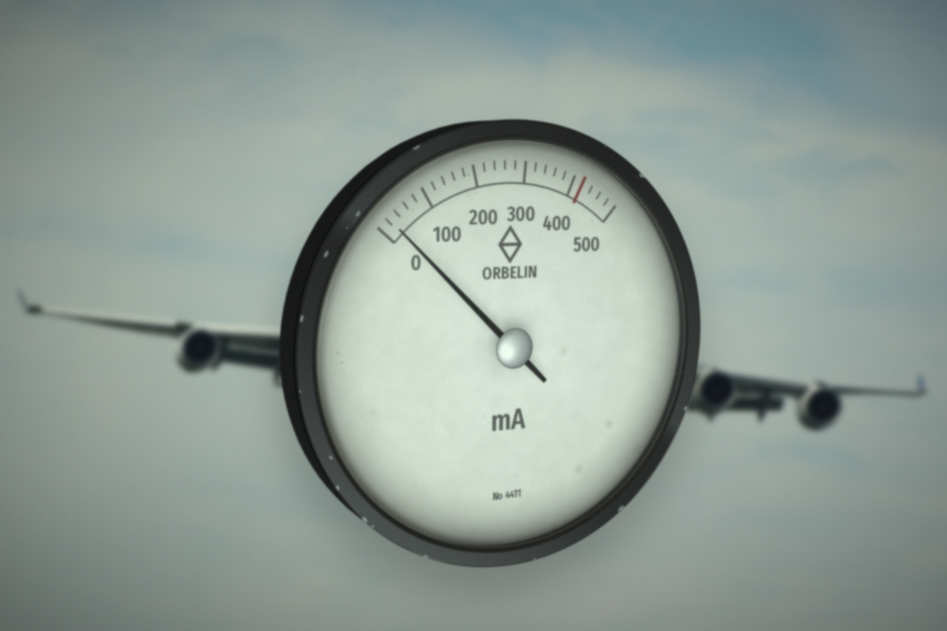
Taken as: 20 mA
